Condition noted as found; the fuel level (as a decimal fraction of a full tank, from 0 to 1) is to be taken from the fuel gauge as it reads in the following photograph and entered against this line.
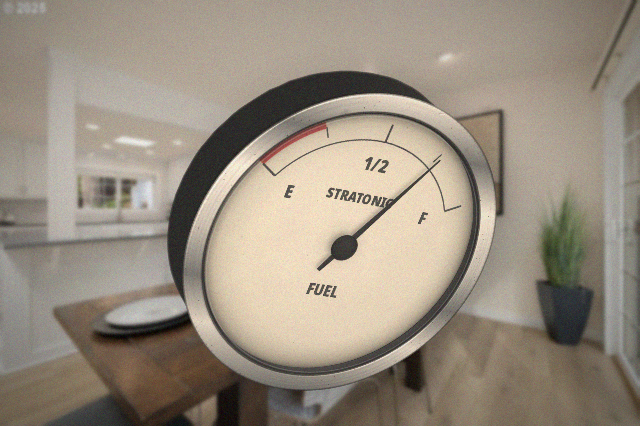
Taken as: 0.75
